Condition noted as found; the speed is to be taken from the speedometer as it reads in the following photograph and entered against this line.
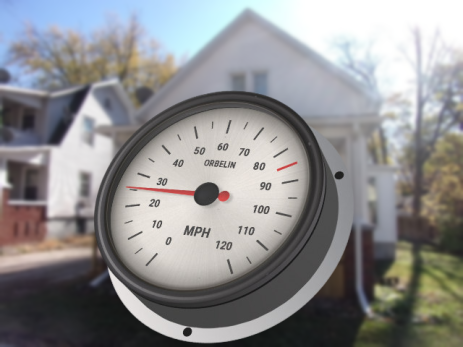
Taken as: 25 mph
